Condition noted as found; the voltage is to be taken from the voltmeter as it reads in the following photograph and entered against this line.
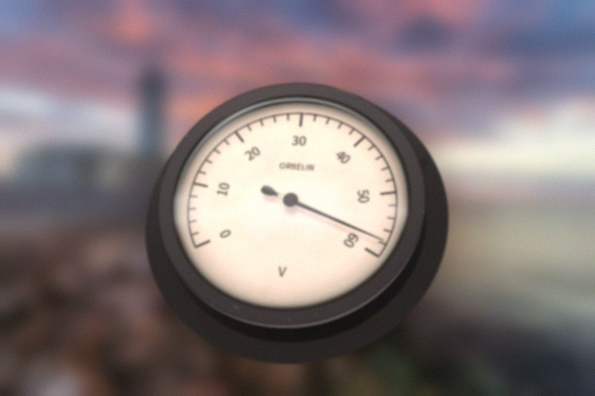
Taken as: 58 V
